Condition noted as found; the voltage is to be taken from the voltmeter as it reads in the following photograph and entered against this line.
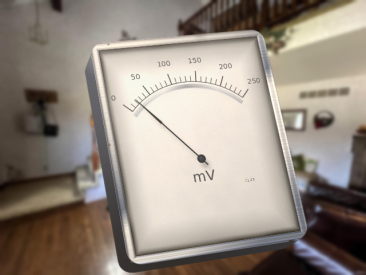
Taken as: 20 mV
